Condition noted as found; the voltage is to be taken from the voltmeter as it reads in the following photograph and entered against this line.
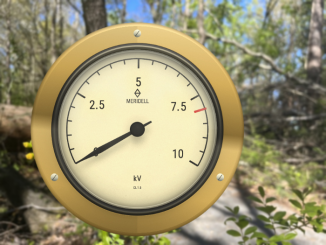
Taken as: 0 kV
